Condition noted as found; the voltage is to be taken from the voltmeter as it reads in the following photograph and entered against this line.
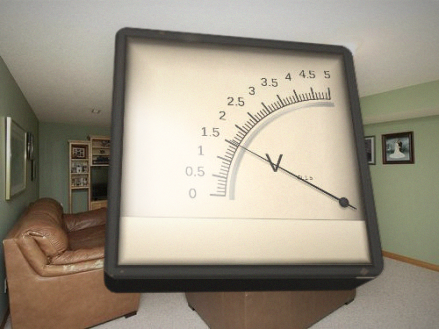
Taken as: 1.5 V
